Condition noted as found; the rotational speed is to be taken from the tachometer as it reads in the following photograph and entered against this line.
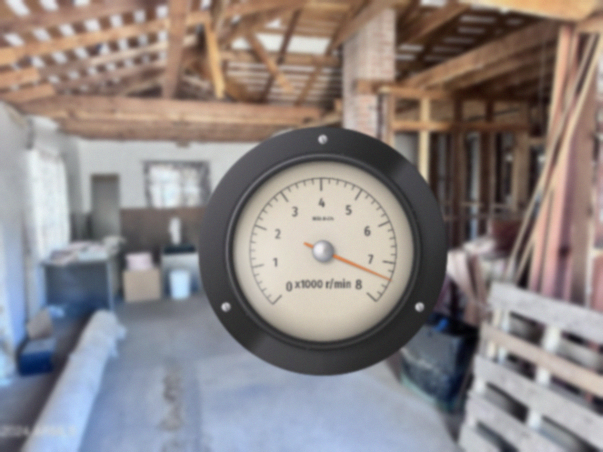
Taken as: 7400 rpm
